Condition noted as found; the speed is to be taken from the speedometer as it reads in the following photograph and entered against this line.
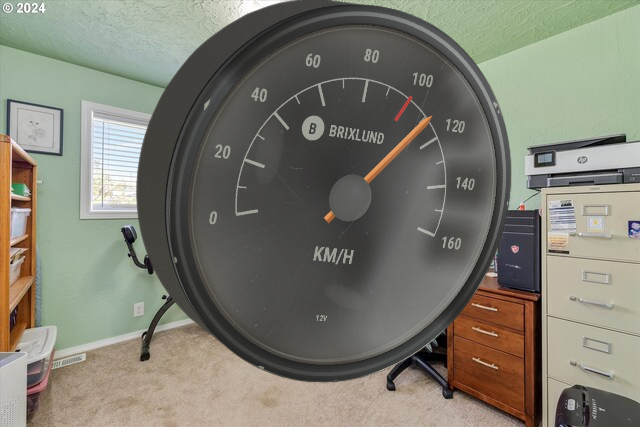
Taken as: 110 km/h
